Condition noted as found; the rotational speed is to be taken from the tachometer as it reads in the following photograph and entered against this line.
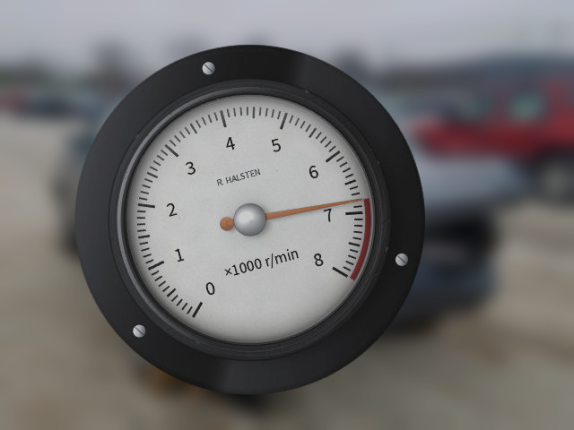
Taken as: 6800 rpm
